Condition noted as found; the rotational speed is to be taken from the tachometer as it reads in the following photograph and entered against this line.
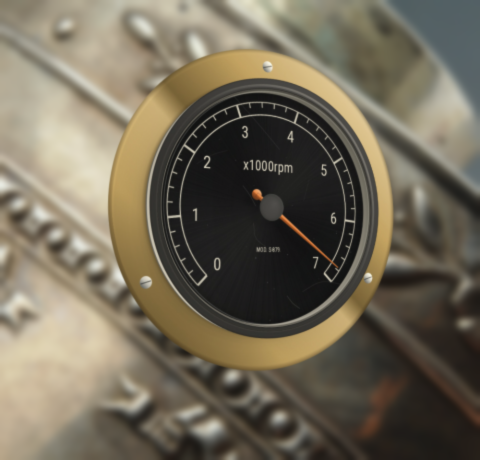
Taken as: 6800 rpm
